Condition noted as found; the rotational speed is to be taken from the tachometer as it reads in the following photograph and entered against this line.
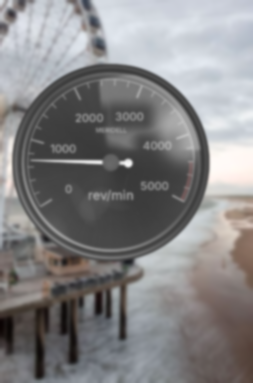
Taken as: 700 rpm
